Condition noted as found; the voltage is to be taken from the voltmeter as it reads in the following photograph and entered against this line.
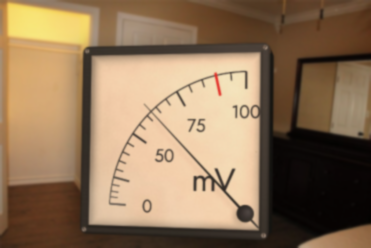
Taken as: 62.5 mV
